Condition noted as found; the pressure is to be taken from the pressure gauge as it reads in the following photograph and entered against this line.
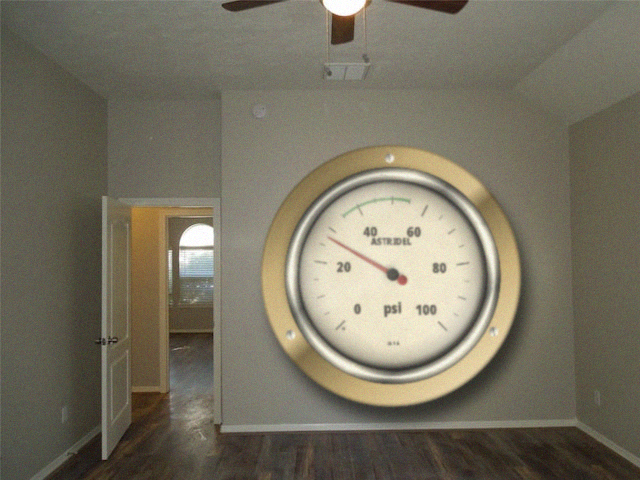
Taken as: 27.5 psi
